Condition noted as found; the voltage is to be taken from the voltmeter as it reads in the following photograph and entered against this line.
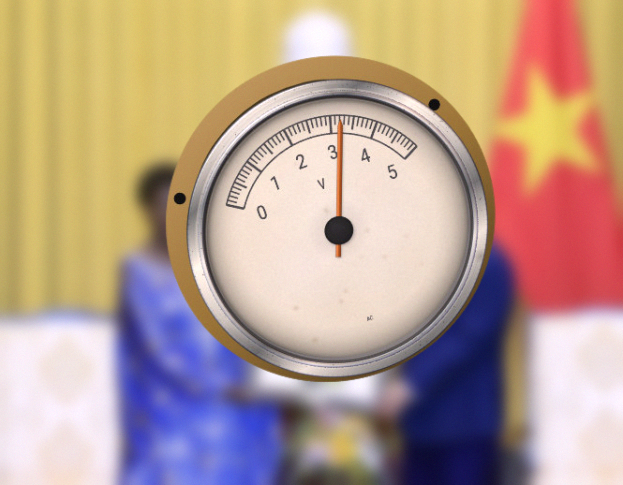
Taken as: 3.2 V
